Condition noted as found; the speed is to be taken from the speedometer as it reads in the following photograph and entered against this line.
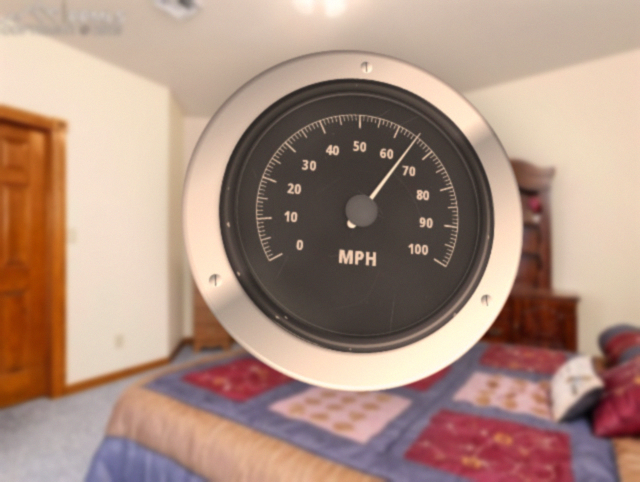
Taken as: 65 mph
